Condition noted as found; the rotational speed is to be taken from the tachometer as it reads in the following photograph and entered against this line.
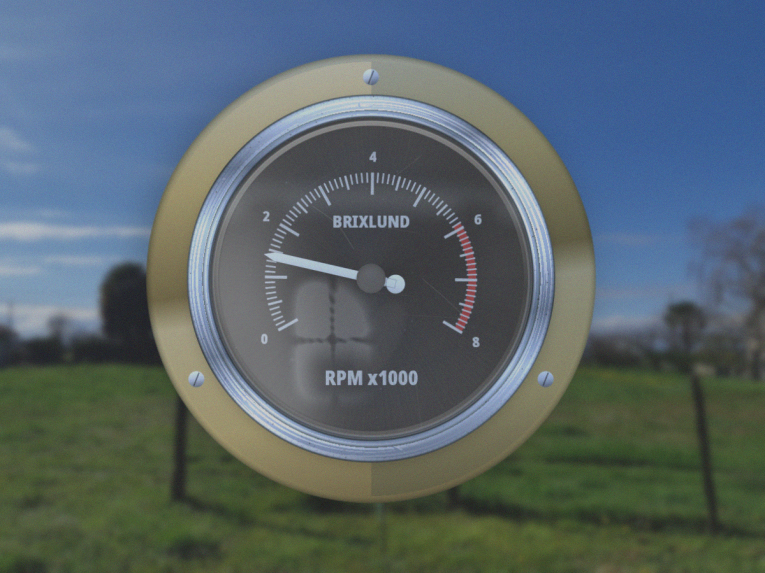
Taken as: 1400 rpm
